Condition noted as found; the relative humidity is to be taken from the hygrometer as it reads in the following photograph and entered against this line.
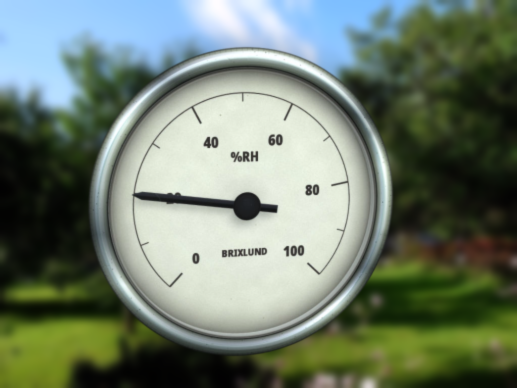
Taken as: 20 %
